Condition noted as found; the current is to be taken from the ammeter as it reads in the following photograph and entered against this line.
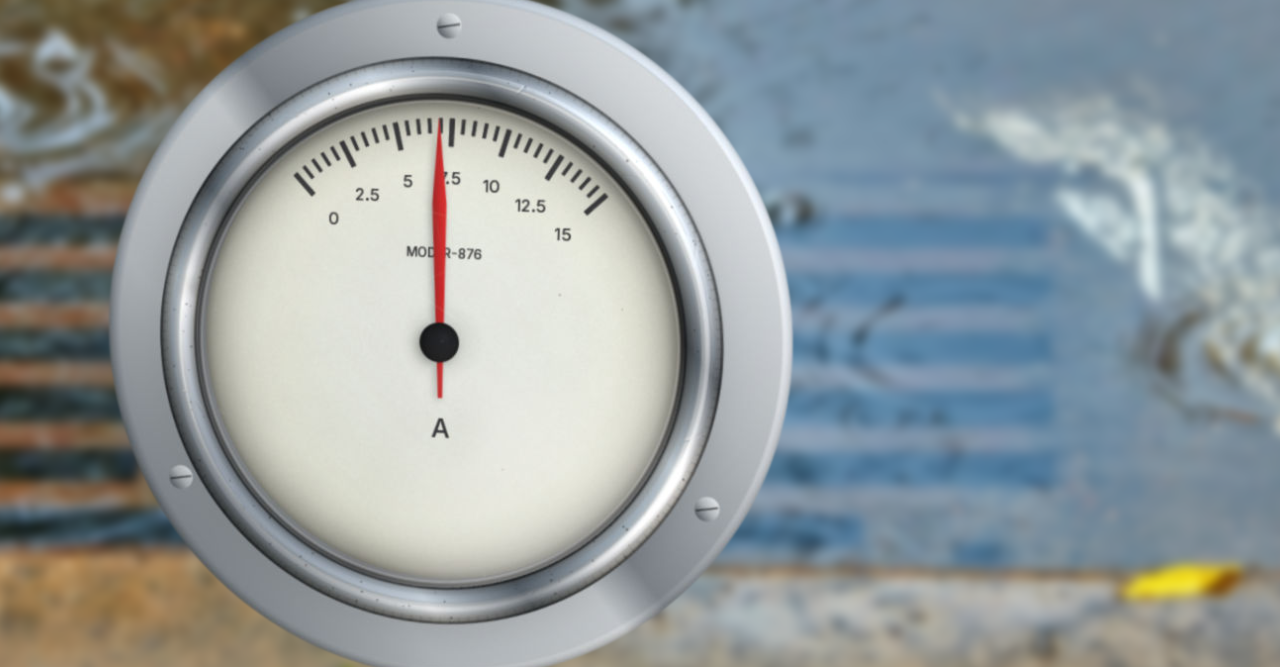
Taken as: 7 A
